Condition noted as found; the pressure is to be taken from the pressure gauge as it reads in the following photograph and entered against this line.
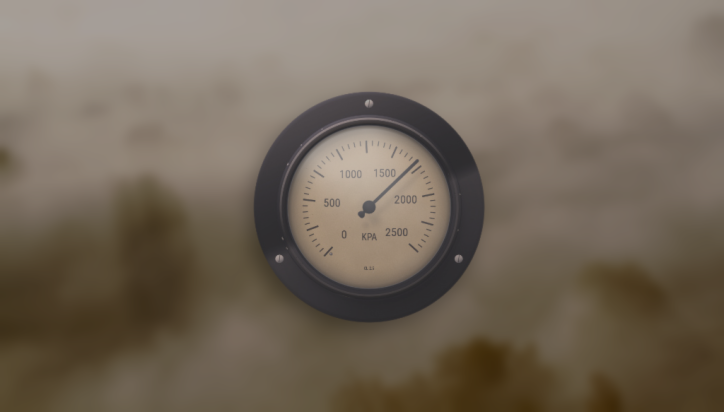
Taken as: 1700 kPa
